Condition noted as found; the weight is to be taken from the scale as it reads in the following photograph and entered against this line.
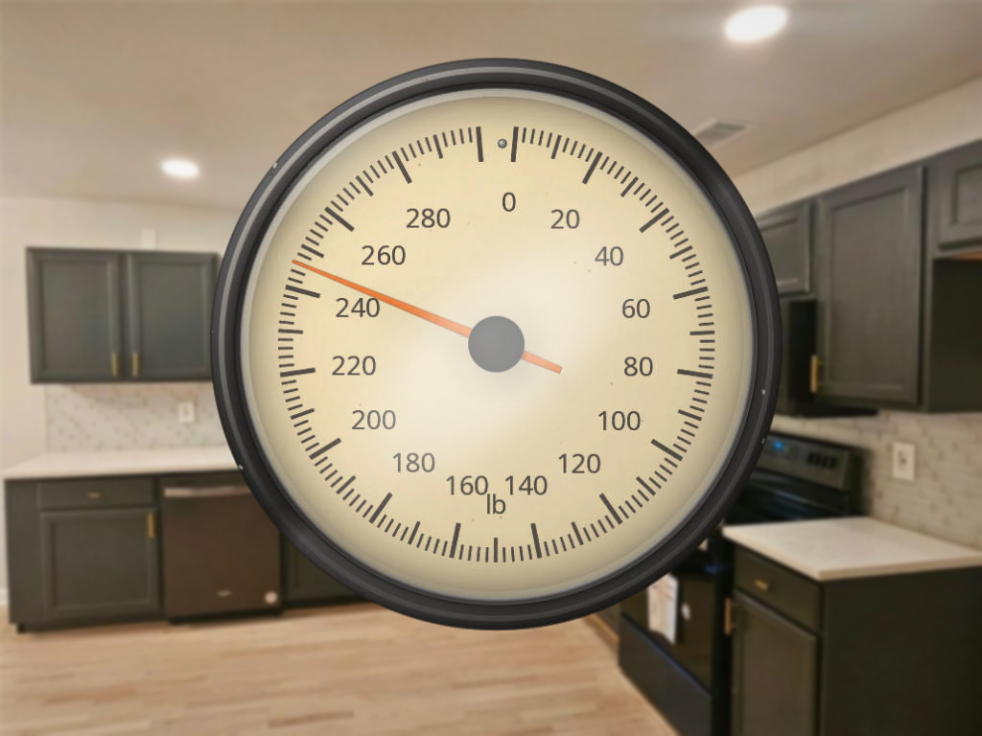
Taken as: 246 lb
